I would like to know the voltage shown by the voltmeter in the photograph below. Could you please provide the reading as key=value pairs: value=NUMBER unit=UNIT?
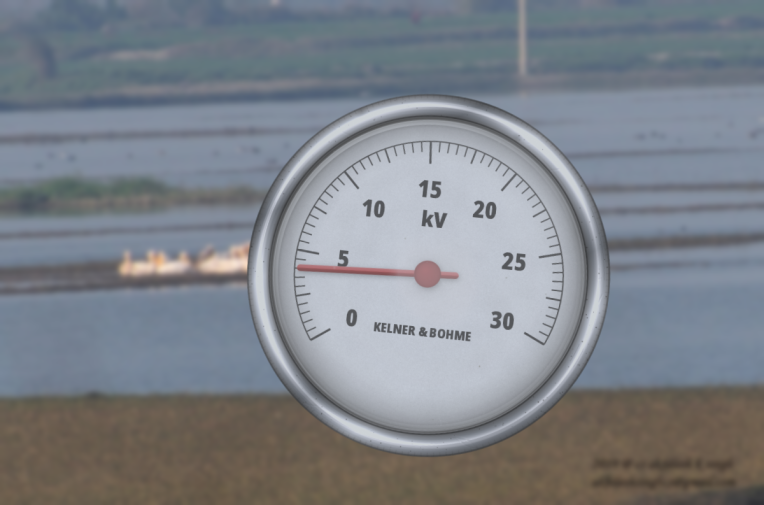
value=4 unit=kV
